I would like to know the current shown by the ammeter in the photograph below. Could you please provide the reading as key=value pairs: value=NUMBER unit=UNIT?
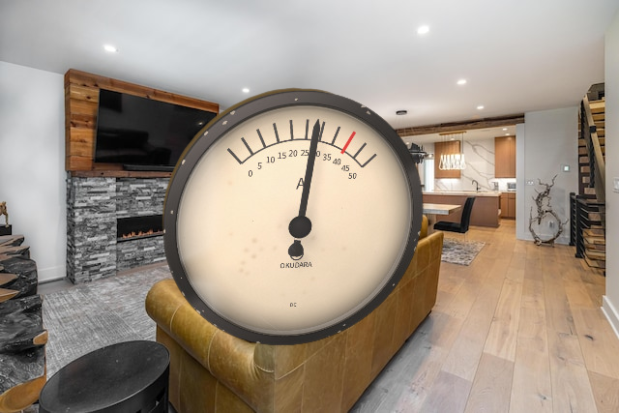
value=27.5 unit=A
